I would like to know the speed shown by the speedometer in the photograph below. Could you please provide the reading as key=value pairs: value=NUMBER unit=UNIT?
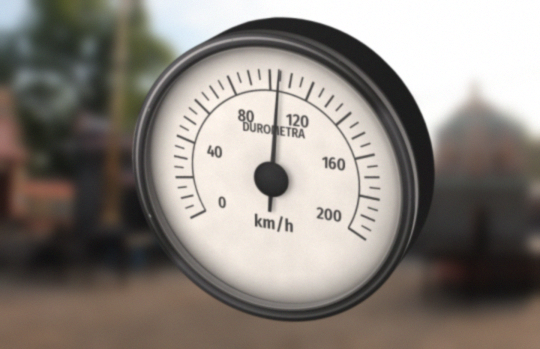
value=105 unit=km/h
